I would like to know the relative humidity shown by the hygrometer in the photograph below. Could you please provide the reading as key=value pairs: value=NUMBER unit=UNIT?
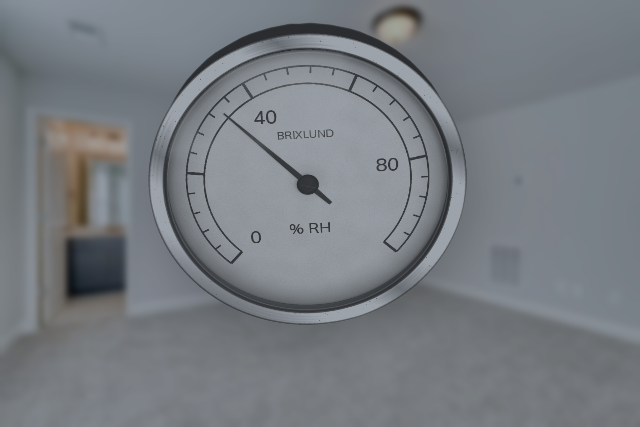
value=34 unit=%
